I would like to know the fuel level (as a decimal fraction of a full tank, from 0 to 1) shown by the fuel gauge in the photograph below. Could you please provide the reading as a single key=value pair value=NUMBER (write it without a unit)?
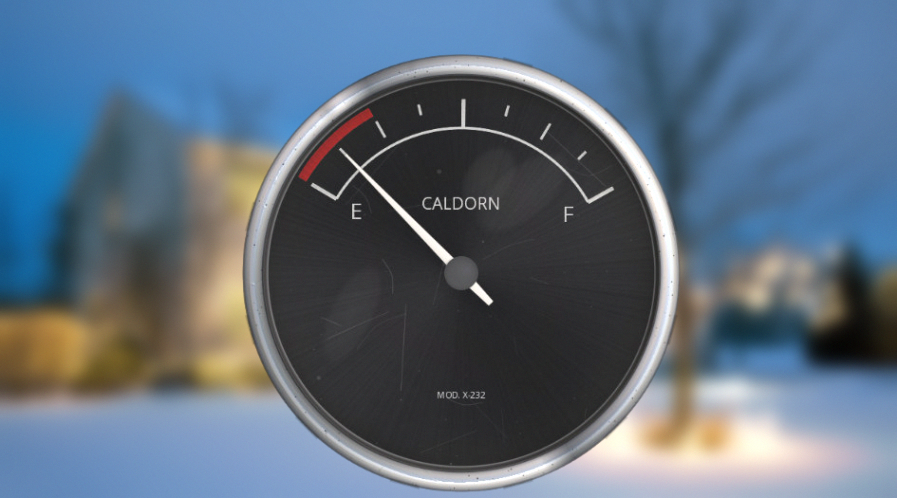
value=0.125
